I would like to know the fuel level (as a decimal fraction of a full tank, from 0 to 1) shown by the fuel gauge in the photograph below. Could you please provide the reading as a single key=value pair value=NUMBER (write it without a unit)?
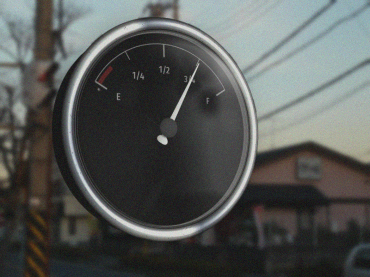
value=0.75
